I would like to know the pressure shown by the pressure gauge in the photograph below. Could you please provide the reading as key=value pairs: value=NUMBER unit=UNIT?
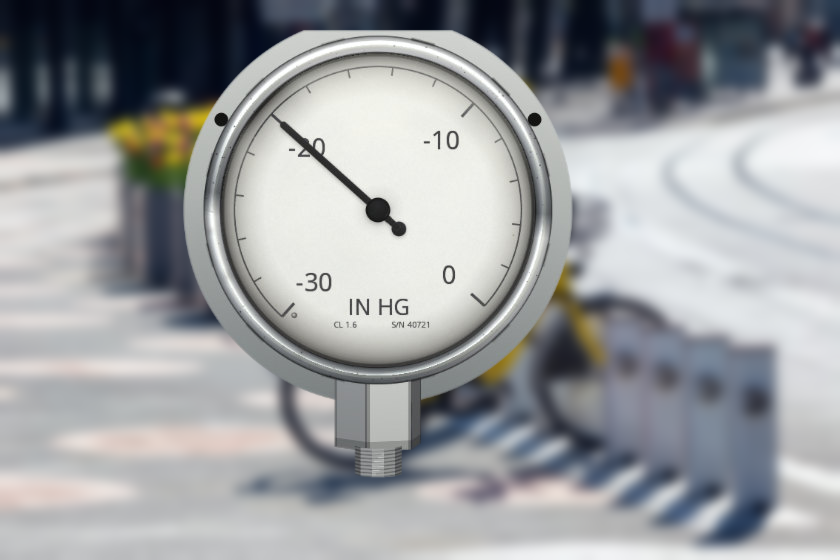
value=-20 unit=inHg
